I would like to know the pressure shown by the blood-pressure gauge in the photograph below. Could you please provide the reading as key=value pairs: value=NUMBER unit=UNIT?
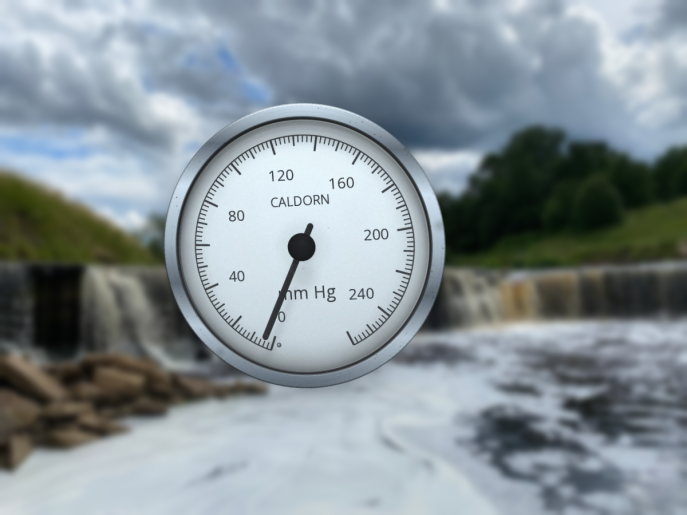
value=4 unit=mmHg
